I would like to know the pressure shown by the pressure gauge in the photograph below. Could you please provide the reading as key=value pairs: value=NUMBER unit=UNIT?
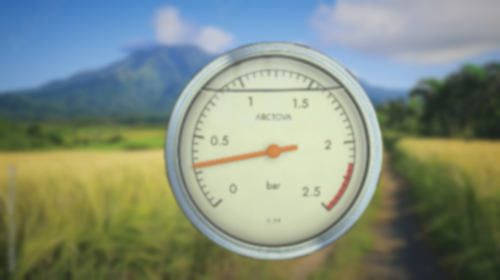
value=0.3 unit=bar
